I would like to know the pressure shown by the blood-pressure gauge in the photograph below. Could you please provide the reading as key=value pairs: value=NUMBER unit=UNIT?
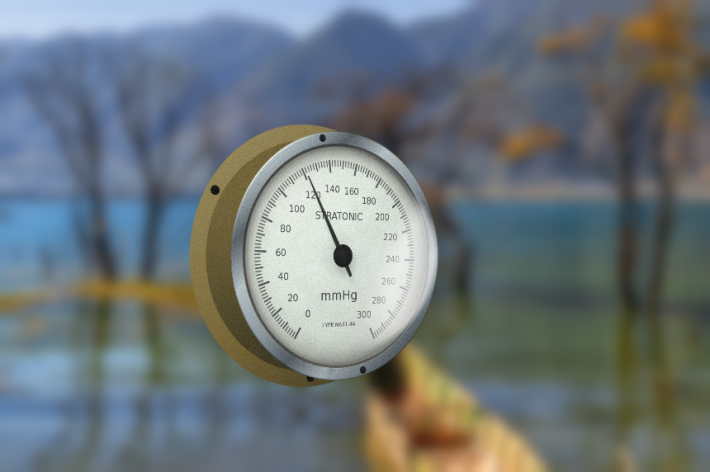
value=120 unit=mmHg
